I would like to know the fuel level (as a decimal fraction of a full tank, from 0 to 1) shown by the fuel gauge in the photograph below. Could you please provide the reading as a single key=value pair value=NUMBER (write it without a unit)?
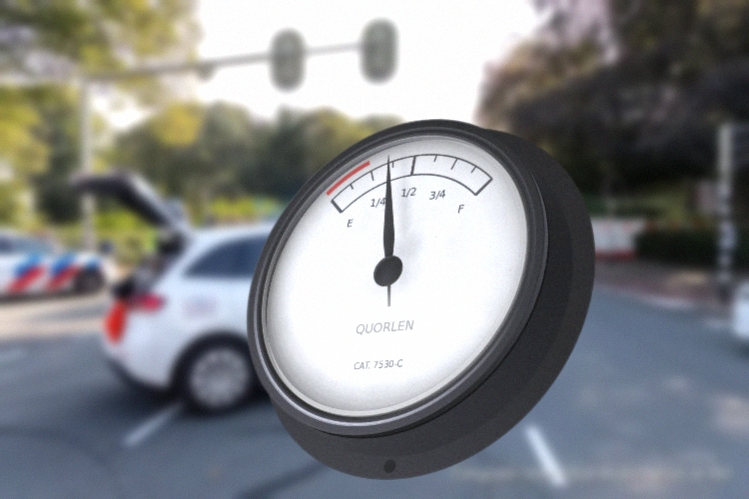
value=0.375
